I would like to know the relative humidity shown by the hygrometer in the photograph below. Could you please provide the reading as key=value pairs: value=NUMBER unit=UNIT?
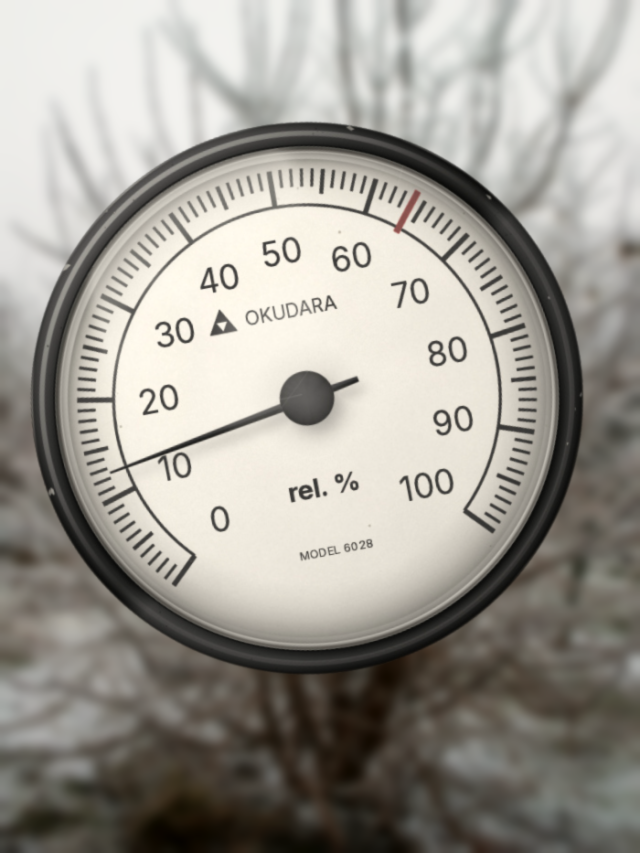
value=12.5 unit=%
